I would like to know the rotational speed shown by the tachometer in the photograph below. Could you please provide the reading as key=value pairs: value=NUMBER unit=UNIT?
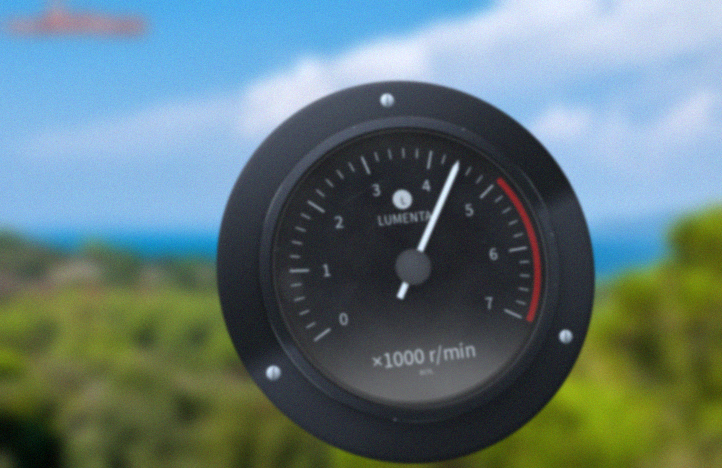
value=4400 unit=rpm
